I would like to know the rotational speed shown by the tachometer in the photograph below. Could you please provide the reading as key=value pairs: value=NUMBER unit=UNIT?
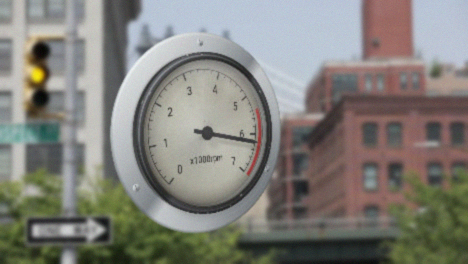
value=6200 unit=rpm
